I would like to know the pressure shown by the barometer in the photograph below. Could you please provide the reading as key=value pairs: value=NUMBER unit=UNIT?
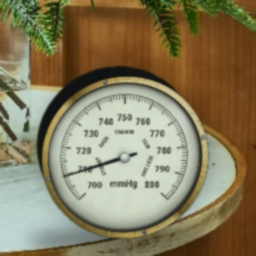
value=710 unit=mmHg
